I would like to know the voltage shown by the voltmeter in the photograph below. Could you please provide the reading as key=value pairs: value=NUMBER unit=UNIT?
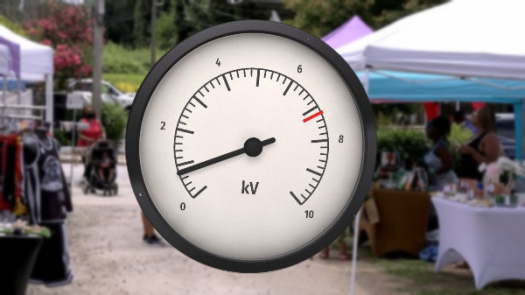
value=0.8 unit=kV
